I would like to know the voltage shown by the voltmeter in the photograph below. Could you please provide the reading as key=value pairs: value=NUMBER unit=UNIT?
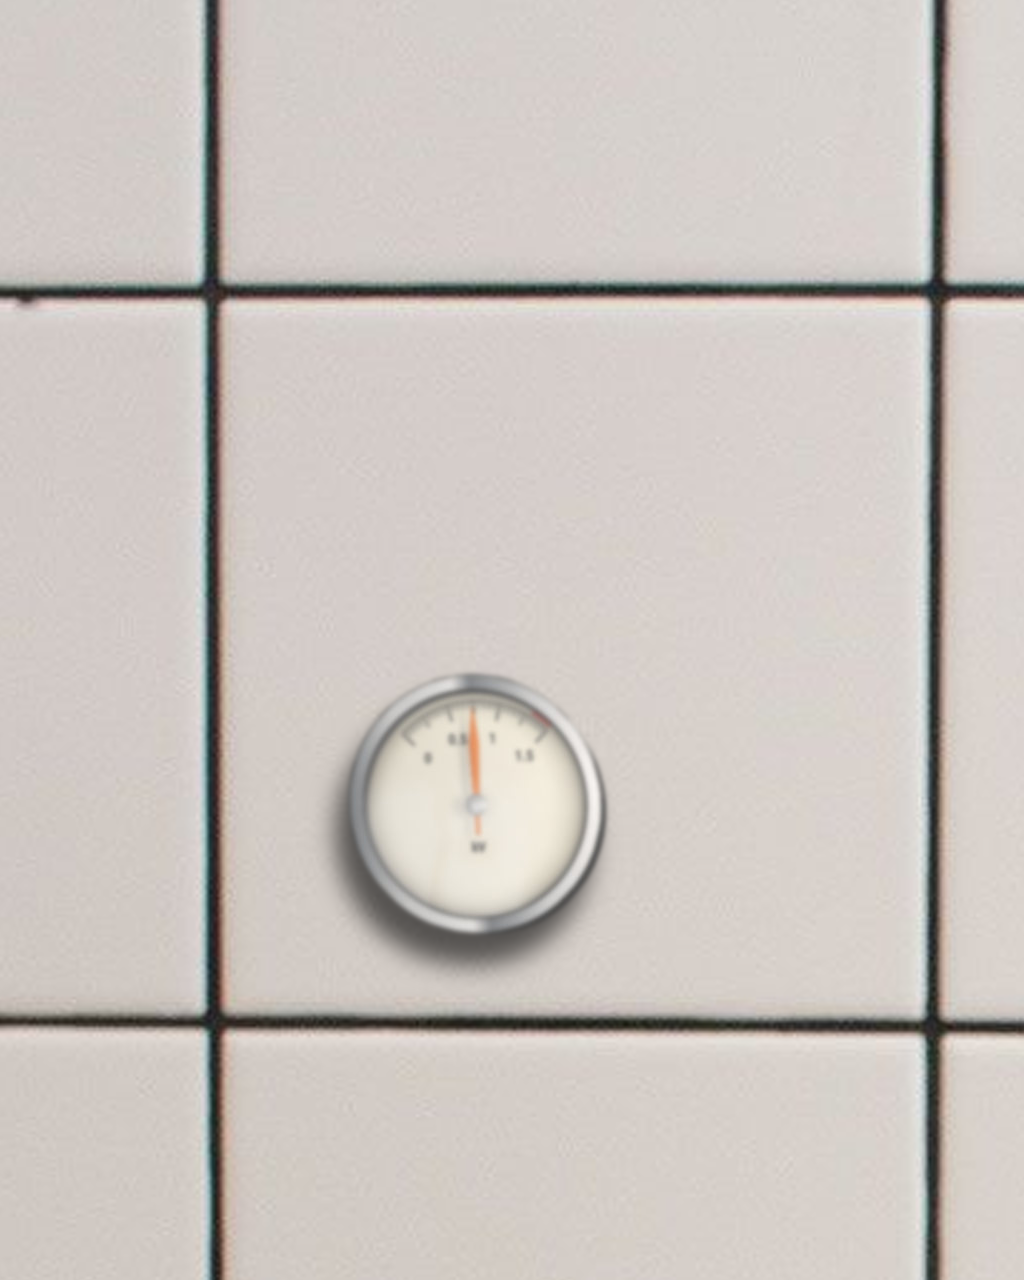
value=0.75 unit=kV
